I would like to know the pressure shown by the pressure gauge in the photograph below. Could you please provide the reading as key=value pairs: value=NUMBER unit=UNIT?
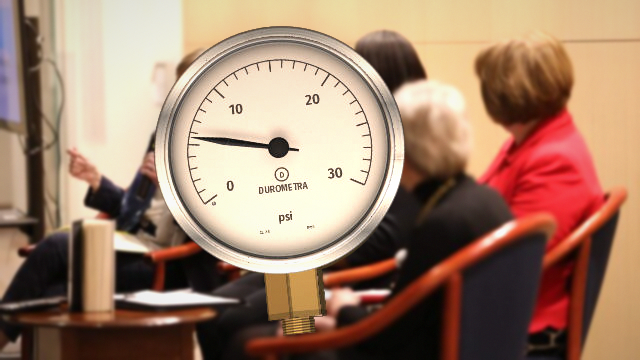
value=5.5 unit=psi
